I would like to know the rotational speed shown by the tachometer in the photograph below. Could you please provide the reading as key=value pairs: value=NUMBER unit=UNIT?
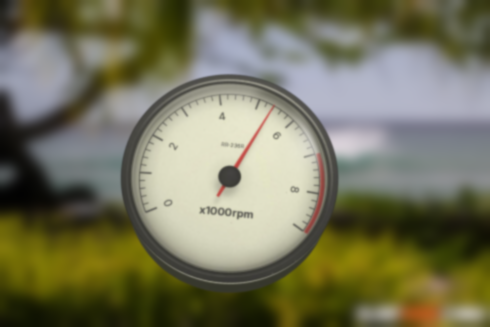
value=5400 unit=rpm
